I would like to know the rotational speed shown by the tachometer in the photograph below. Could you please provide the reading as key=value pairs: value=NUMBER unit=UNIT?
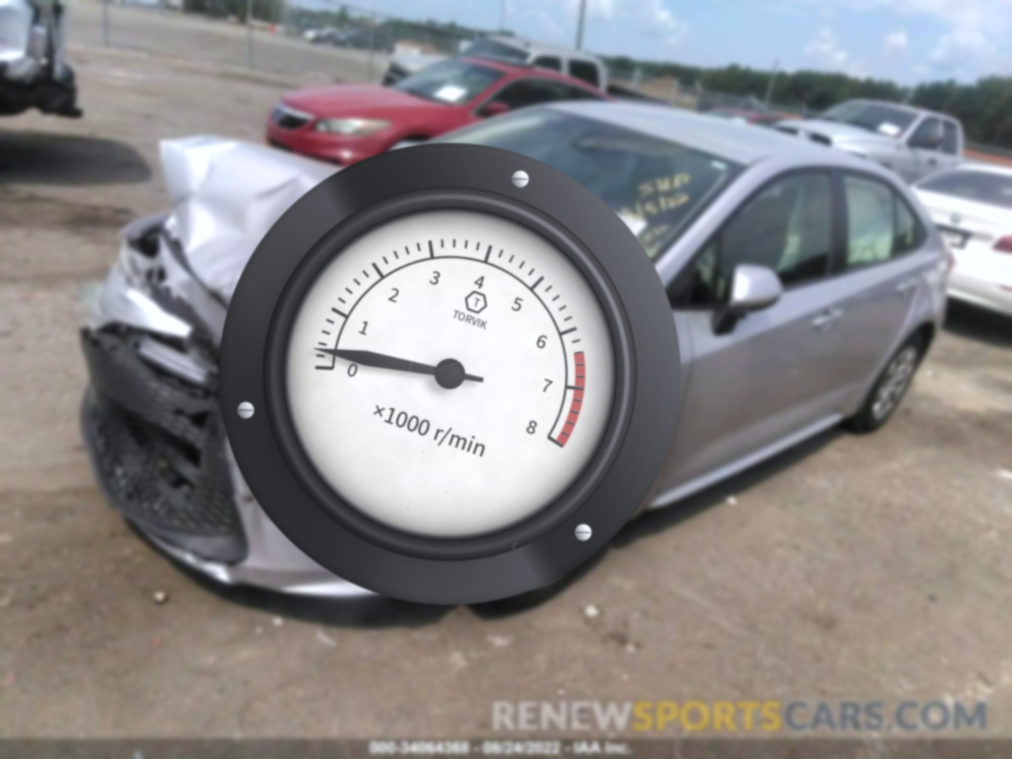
value=300 unit=rpm
